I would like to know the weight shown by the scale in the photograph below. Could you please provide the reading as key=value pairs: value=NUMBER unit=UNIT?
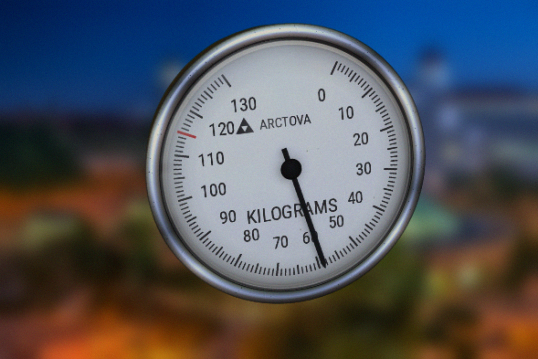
value=59 unit=kg
